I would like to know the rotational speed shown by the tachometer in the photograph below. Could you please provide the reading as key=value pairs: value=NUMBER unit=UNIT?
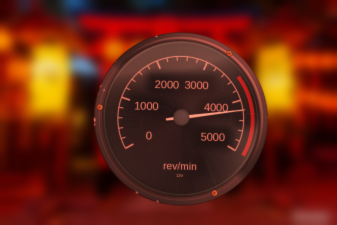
value=4200 unit=rpm
